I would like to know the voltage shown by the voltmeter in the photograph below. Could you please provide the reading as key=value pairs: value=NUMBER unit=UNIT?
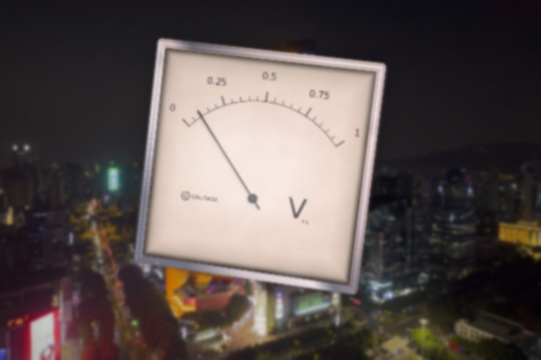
value=0.1 unit=V
